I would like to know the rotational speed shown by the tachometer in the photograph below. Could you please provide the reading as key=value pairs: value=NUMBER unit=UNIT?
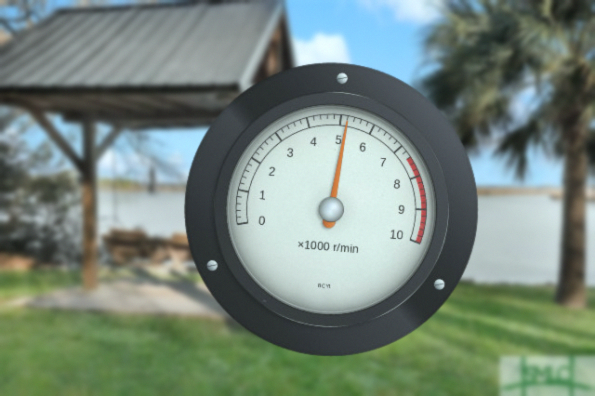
value=5200 unit=rpm
